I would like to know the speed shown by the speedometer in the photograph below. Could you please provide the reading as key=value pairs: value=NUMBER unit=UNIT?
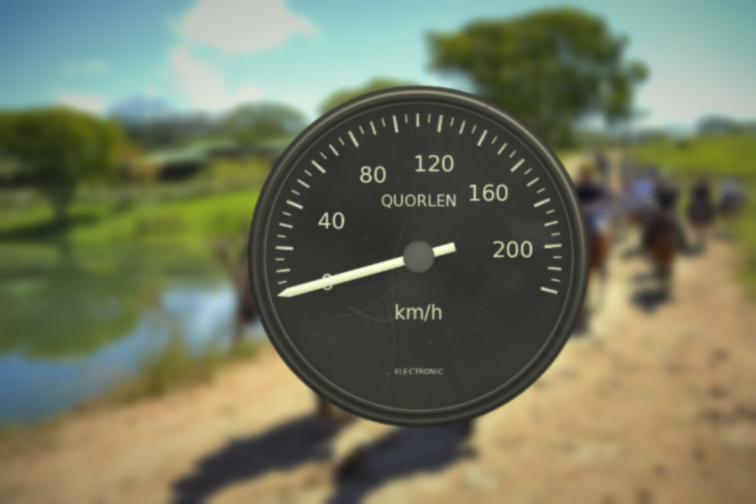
value=0 unit=km/h
